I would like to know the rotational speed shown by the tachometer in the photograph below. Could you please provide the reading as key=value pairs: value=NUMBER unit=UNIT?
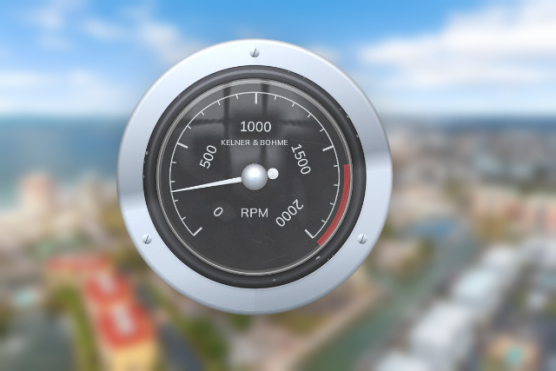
value=250 unit=rpm
